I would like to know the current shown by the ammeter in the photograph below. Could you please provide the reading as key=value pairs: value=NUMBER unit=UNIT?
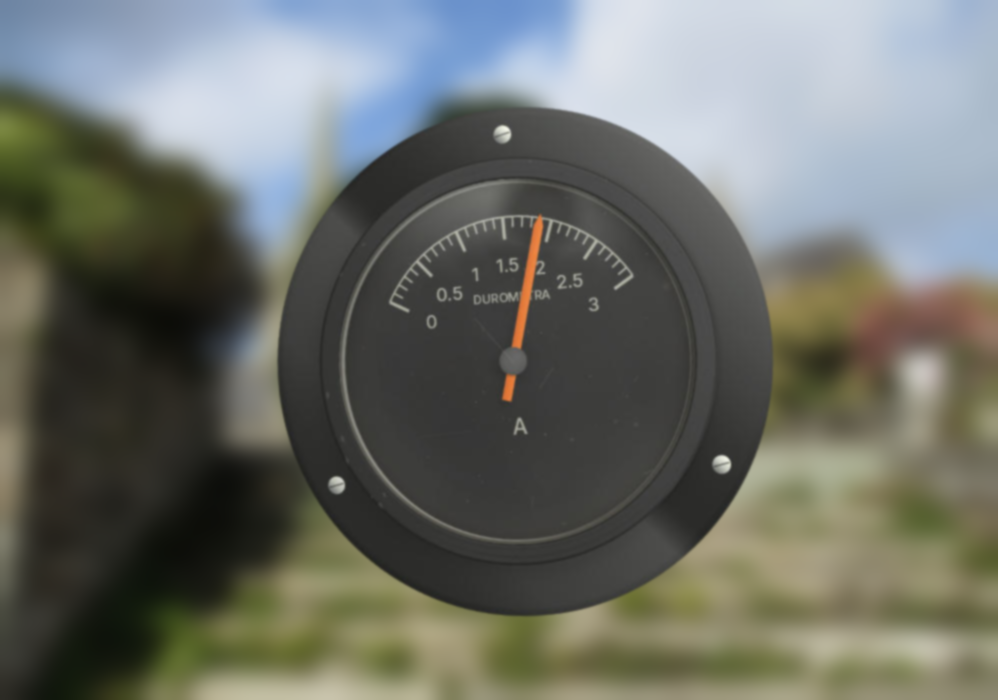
value=1.9 unit=A
